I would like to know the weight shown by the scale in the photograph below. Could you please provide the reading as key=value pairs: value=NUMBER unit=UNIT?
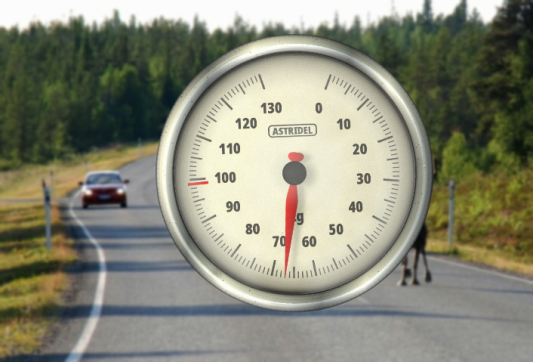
value=67 unit=kg
